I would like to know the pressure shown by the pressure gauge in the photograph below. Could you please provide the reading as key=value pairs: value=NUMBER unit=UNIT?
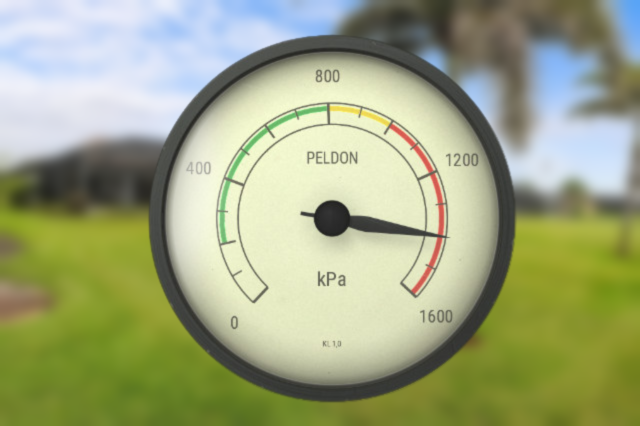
value=1400 unit=kPa
